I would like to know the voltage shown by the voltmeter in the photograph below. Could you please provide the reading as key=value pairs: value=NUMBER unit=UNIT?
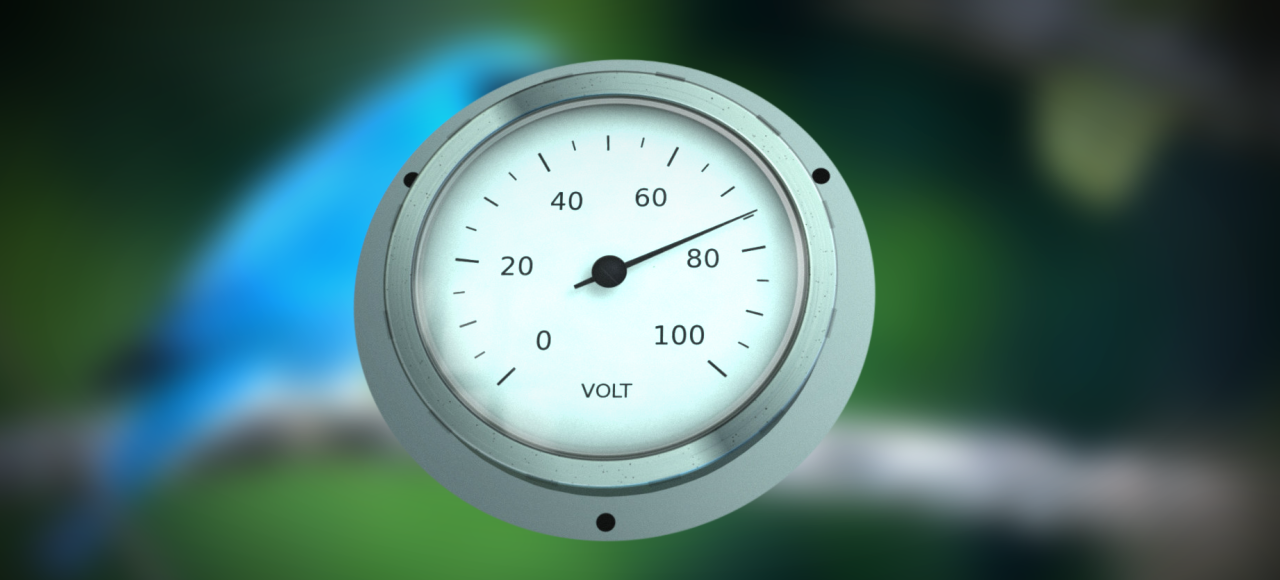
value=75 unit=V
